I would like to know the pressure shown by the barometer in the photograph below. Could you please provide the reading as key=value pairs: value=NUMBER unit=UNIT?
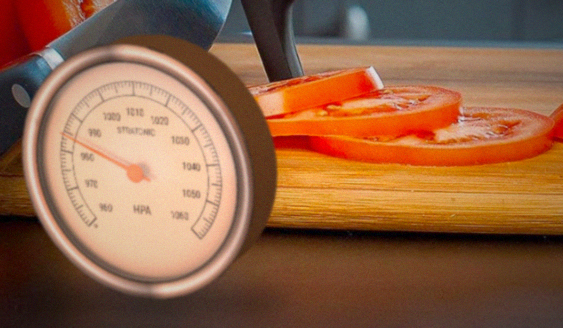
value=985 unit=hPa
